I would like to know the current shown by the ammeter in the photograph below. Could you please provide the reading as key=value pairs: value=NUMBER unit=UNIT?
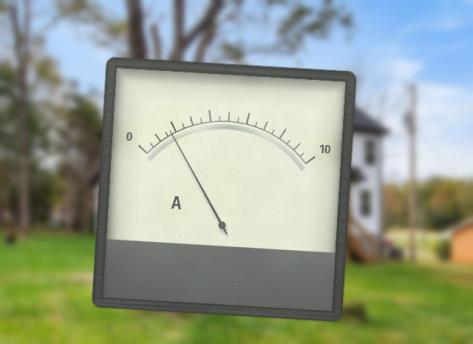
value=1.75 unit=A
